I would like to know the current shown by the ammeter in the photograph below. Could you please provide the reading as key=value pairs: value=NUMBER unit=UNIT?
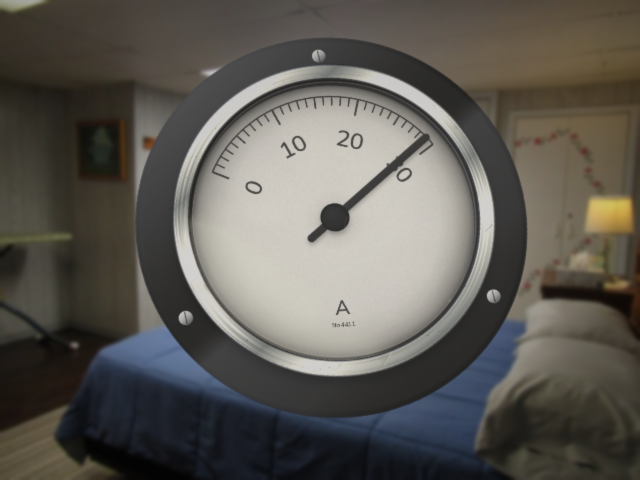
value=29 unit=A
